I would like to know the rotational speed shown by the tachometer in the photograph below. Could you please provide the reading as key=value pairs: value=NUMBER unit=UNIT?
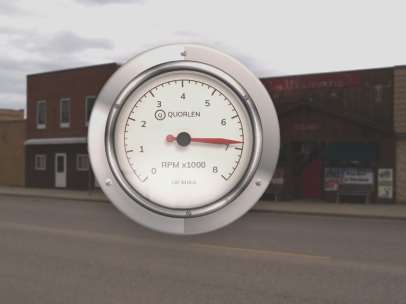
value=6800 unit=rpm
